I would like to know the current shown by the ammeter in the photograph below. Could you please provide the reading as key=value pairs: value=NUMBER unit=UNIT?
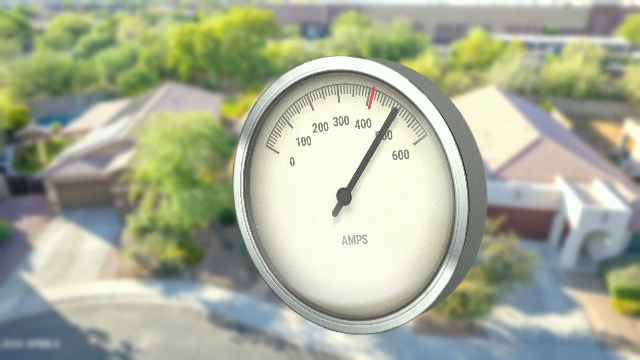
value=500 unit=A
